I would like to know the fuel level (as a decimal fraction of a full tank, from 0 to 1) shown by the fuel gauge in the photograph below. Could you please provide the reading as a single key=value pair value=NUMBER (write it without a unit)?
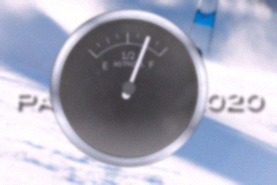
value=0.75
